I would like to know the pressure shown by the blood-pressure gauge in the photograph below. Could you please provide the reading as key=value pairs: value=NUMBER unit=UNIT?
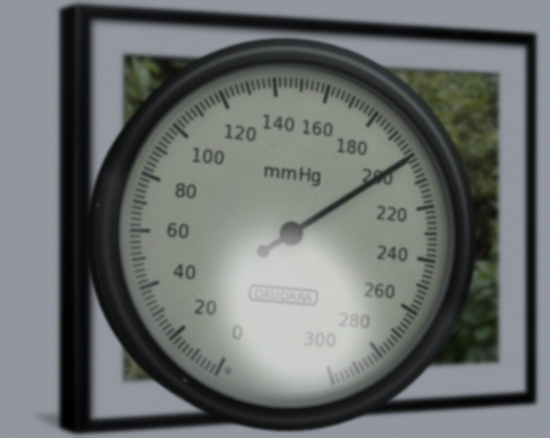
value=200 unit=mmHg
